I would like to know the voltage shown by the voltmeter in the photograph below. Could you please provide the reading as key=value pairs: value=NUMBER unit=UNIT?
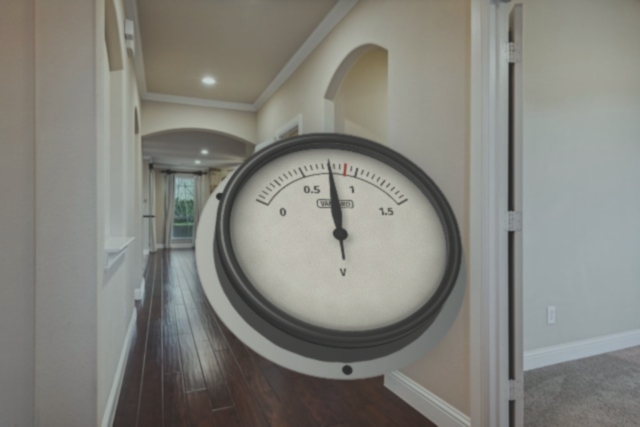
value=0.75 unit=V
